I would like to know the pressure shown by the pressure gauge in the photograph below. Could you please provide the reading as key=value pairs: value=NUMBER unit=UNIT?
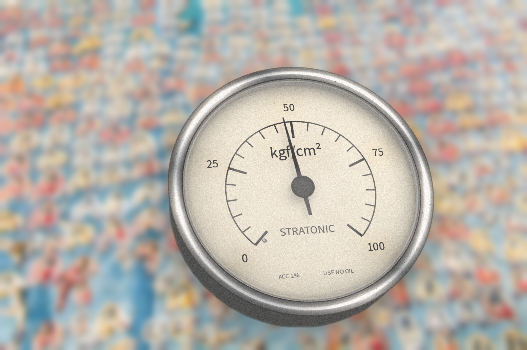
value=47.5 unit=kg/cm²
